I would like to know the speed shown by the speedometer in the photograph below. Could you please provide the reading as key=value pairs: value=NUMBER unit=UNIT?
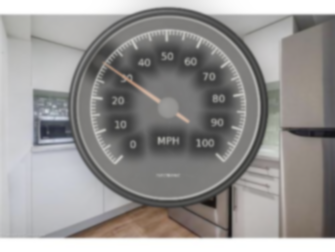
value=30 unit=mph
